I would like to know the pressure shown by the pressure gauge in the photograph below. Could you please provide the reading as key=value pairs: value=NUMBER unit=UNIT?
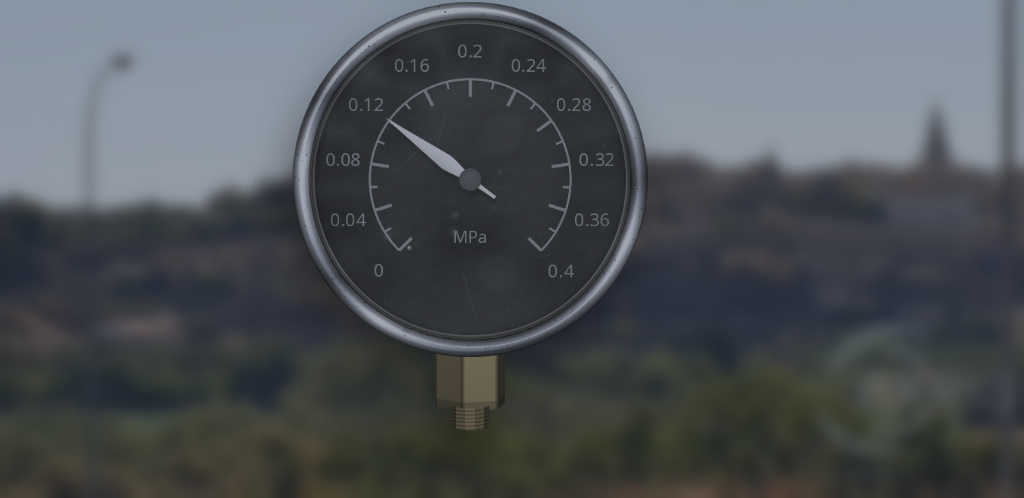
value=0.12 unit=MPa
